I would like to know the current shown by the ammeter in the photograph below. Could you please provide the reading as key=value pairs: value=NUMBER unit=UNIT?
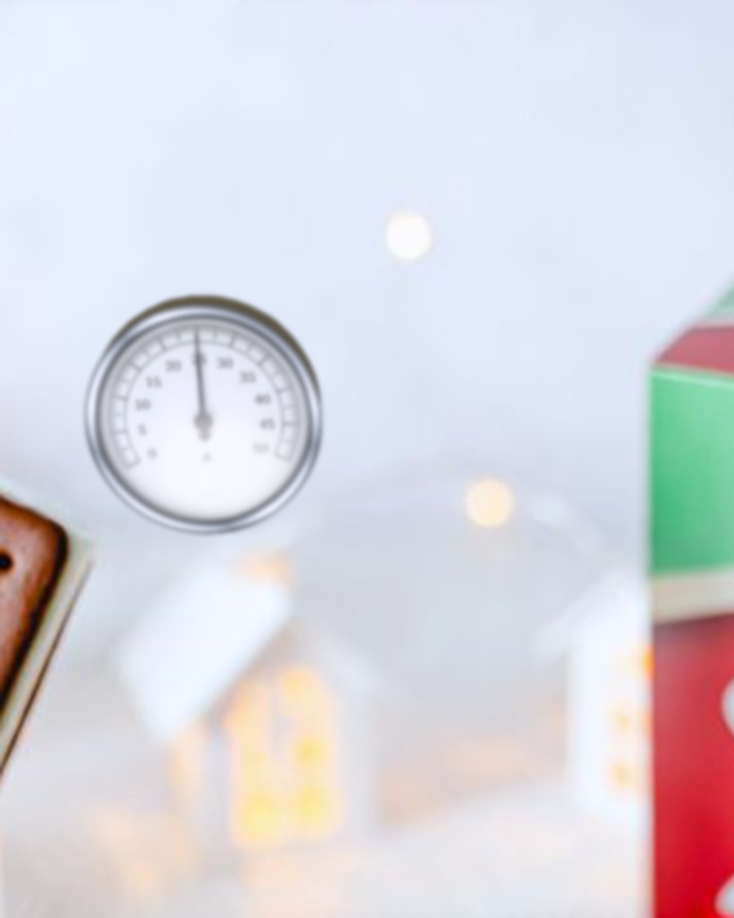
value=25 unit=A
